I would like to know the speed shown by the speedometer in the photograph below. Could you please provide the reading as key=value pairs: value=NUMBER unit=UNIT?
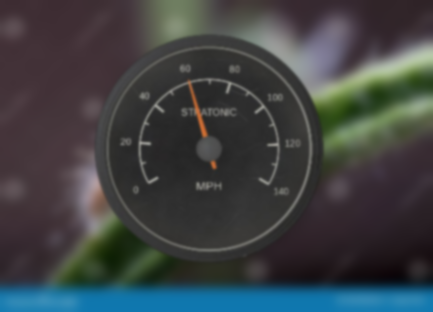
value=60 unit=mph
